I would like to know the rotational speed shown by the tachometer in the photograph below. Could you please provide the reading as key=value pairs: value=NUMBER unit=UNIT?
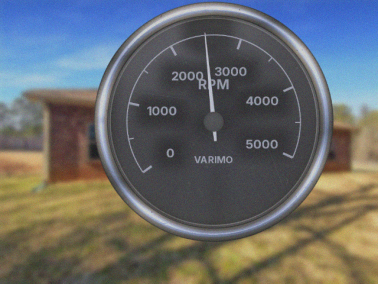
value=2500 unit=rpm
